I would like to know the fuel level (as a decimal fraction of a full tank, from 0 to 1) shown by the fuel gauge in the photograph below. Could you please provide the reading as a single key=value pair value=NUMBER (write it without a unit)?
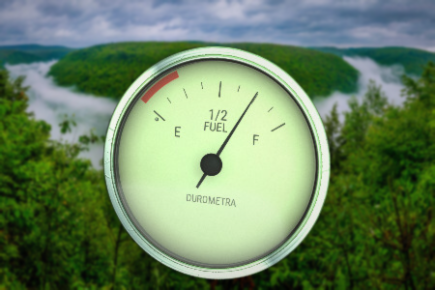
value=0.75
